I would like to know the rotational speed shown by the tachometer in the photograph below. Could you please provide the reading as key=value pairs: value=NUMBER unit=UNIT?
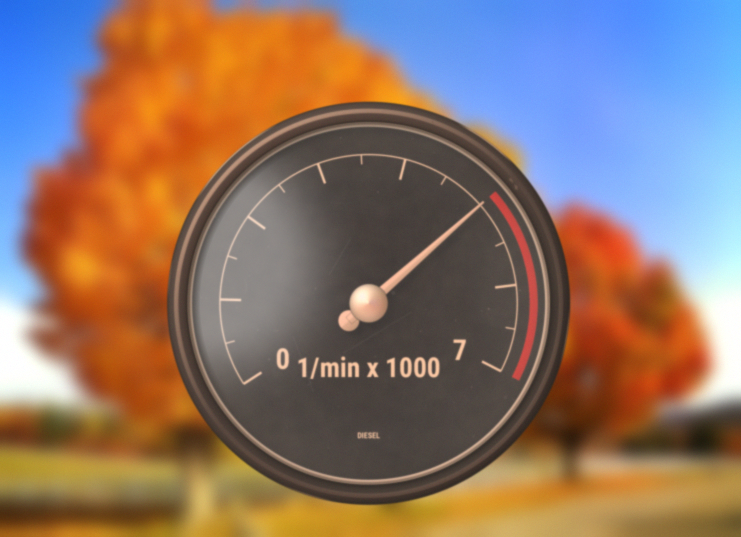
value=5000 unit=rpm
